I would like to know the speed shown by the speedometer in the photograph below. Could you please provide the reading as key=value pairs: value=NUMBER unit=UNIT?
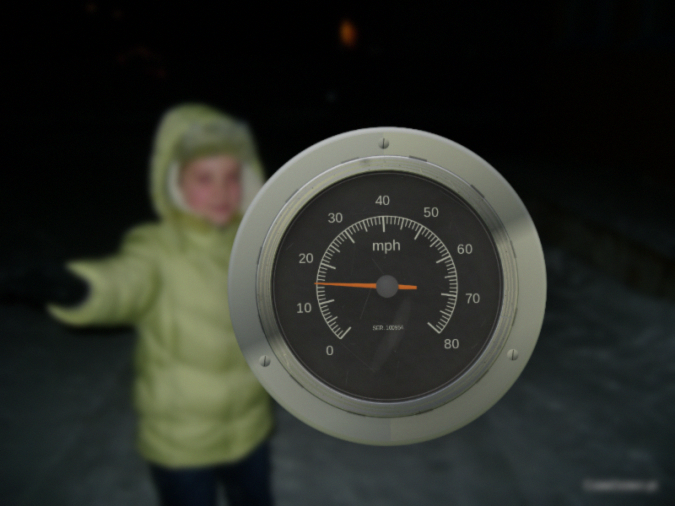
value=15 unit=mph
